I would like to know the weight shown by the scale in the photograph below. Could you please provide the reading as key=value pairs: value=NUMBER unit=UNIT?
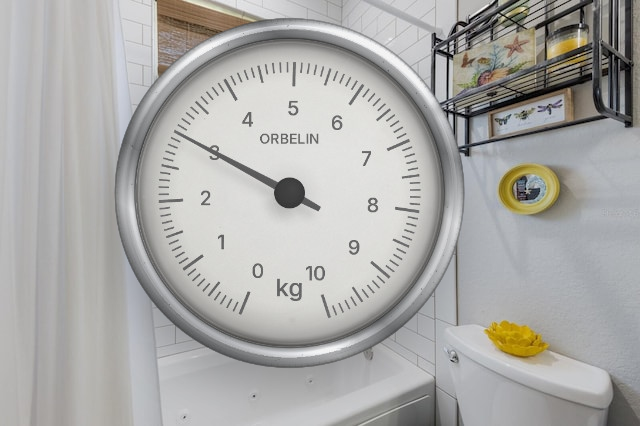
value=3 unit=kg
